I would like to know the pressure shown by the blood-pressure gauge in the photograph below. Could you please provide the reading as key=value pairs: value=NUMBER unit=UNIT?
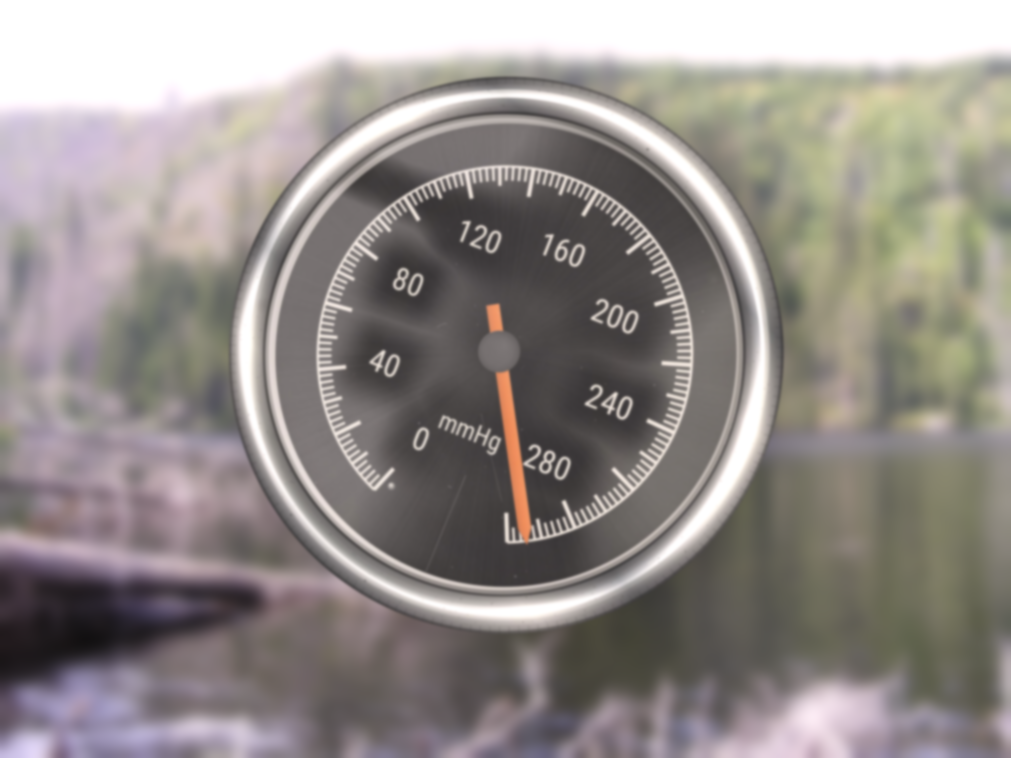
value=294 unit=mmHg
